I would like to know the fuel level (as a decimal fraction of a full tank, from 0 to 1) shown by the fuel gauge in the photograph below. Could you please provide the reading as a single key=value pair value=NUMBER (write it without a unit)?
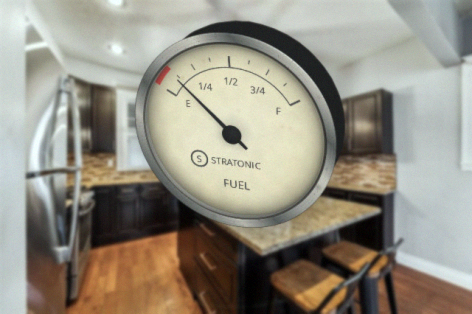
value=0.125
